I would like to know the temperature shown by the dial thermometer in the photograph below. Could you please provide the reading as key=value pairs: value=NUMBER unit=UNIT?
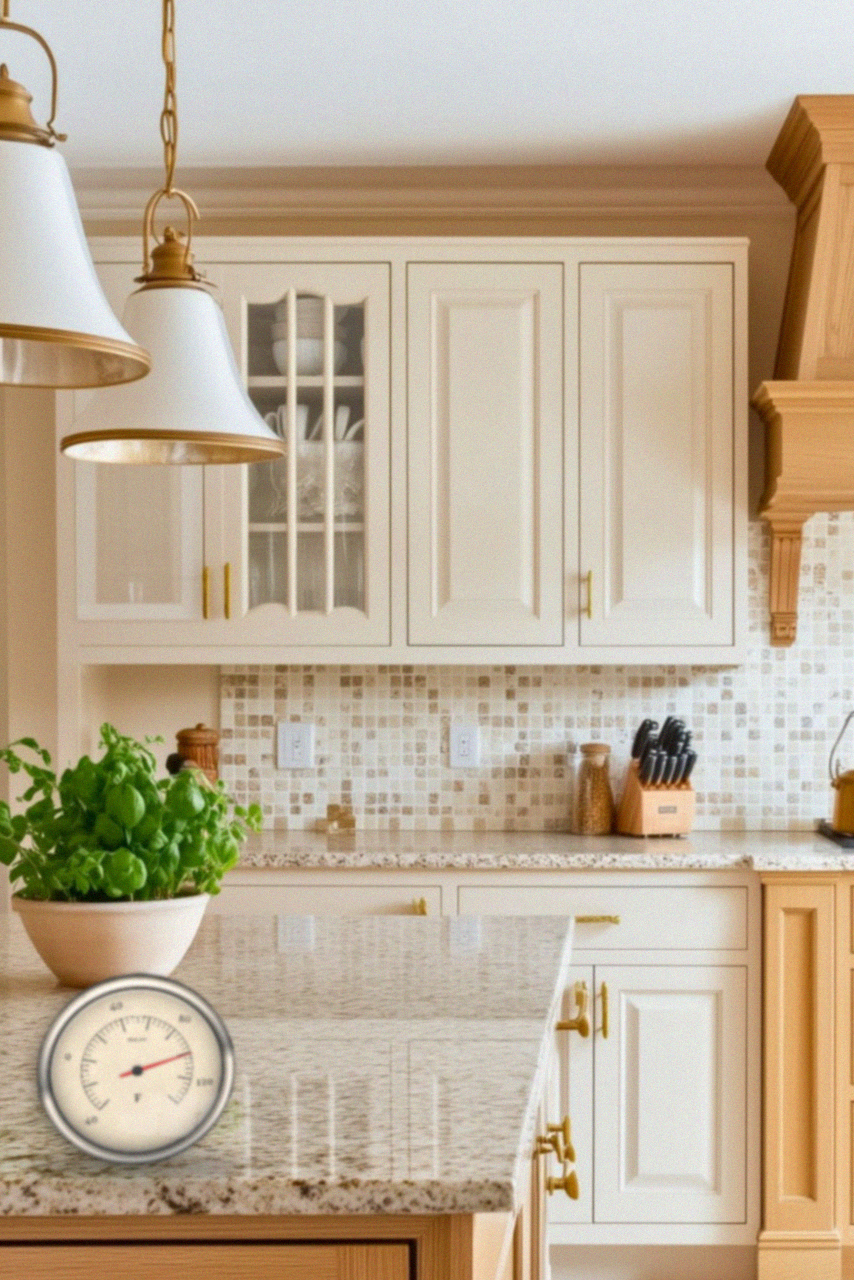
value=100 unit=°F
